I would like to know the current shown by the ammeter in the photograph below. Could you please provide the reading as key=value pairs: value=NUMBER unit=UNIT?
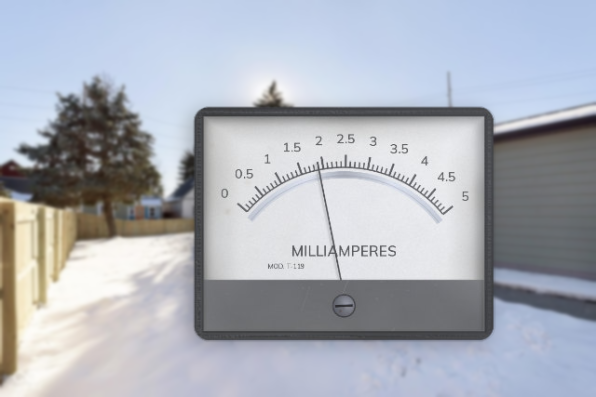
value=1.9 unit=mA
